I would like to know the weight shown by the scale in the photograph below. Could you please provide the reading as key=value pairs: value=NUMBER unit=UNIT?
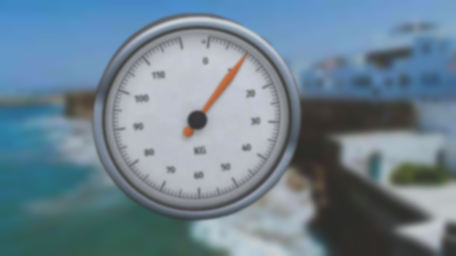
value=10 unit=kg
